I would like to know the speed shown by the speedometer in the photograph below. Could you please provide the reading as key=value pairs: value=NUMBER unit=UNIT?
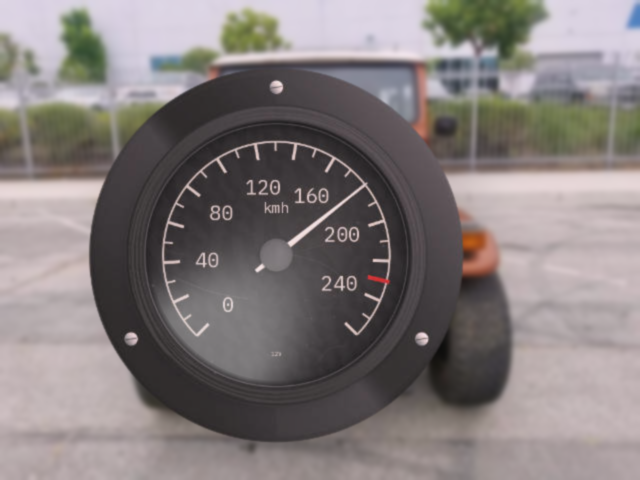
value=180 unit=km/h
